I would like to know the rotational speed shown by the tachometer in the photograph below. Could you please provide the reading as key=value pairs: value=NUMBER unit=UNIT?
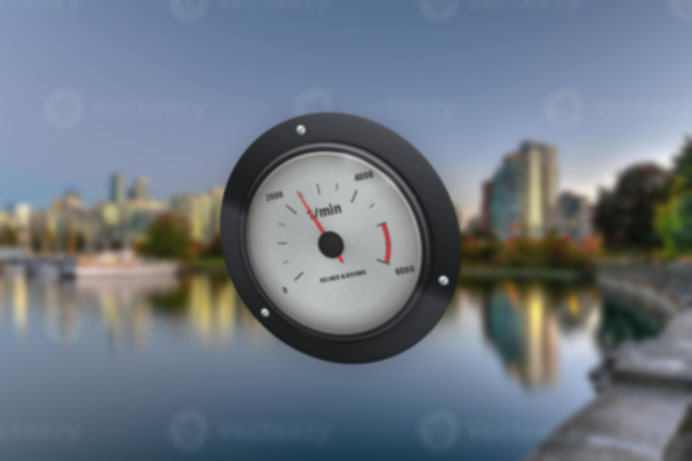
value=2500 unit=rpm
